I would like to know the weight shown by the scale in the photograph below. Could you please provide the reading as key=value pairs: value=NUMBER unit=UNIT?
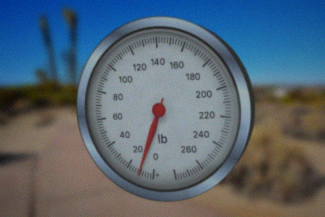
value=10 unit=lb
